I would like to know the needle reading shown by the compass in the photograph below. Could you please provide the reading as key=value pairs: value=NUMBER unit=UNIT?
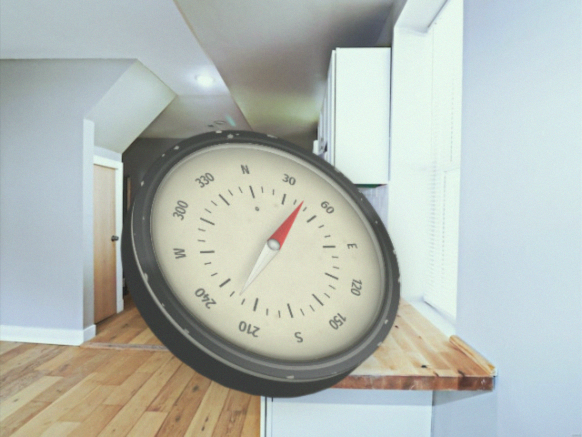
value=45 unit=°
